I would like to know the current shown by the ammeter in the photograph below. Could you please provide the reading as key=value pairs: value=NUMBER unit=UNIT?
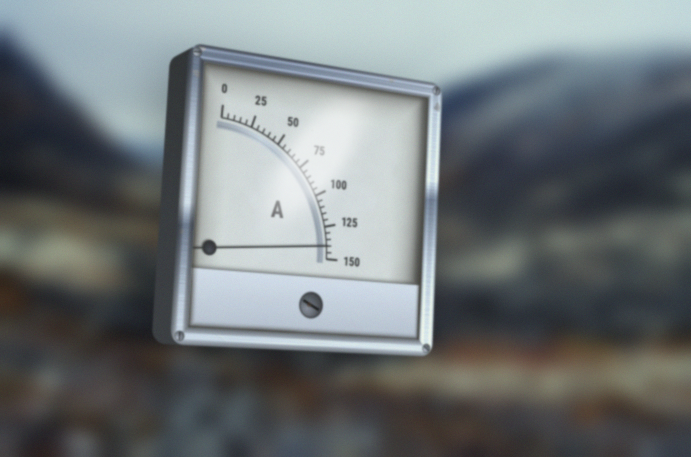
value=140 unit=A
